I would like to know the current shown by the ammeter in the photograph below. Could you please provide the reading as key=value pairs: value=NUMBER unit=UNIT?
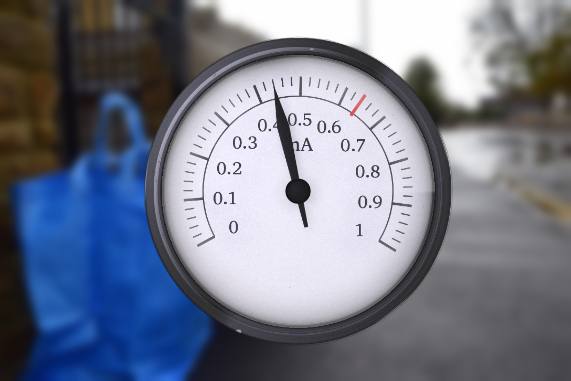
value=0.44 unit=mA
